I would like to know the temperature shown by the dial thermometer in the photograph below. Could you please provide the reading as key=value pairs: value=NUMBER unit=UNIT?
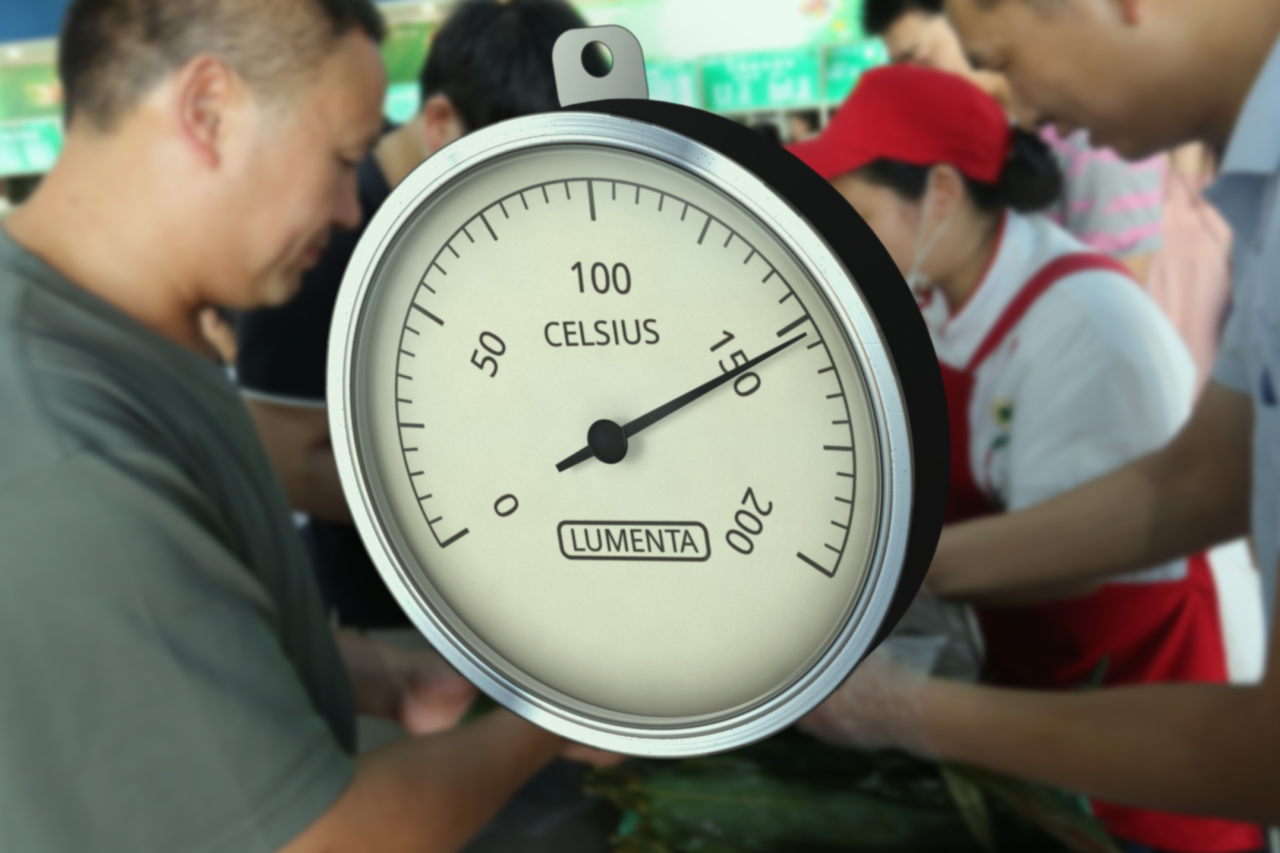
value=152.5 unit=°C
